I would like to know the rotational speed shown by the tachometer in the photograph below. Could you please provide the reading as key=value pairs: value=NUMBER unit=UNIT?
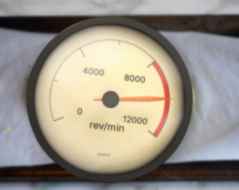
value=10000 unit=rpm
